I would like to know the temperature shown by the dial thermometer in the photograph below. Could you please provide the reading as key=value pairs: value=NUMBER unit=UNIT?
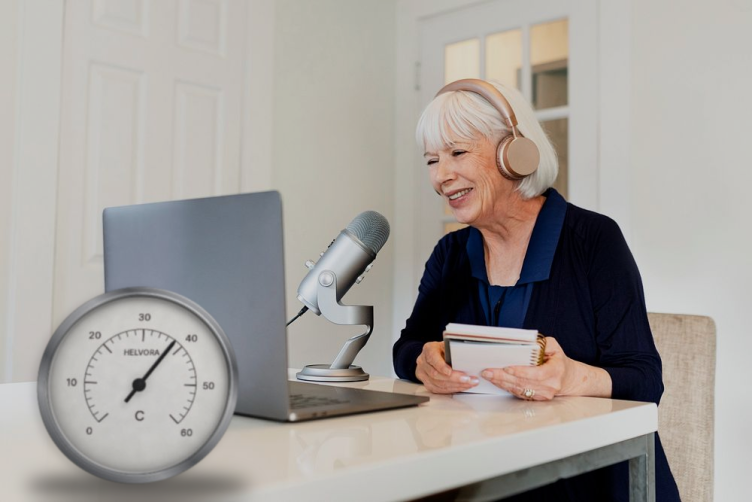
value=38 unit=°C
